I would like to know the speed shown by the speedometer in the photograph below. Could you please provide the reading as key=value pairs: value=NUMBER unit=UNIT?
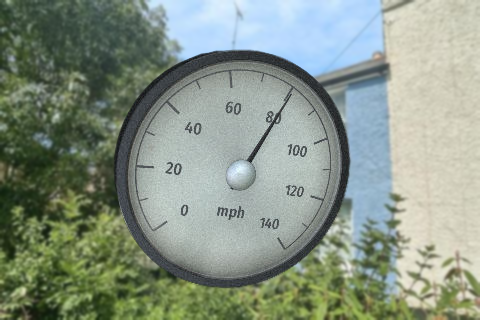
value=80 unit=mph
